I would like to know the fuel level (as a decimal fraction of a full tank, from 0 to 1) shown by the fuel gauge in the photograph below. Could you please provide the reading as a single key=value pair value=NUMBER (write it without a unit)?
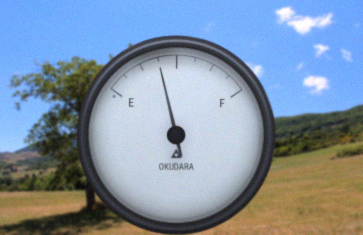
value=0.375
